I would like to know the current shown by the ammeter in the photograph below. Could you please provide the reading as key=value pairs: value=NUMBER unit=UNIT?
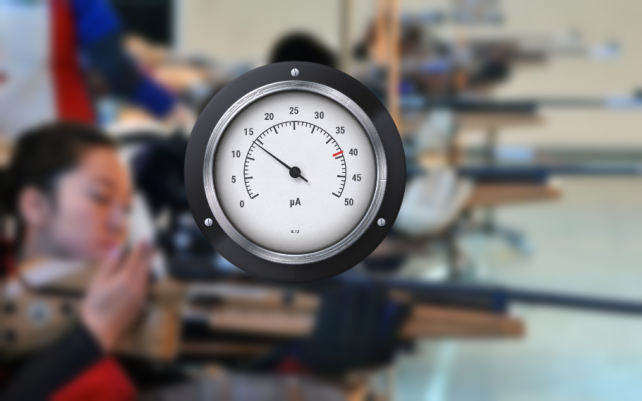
value=14 unit=µA
